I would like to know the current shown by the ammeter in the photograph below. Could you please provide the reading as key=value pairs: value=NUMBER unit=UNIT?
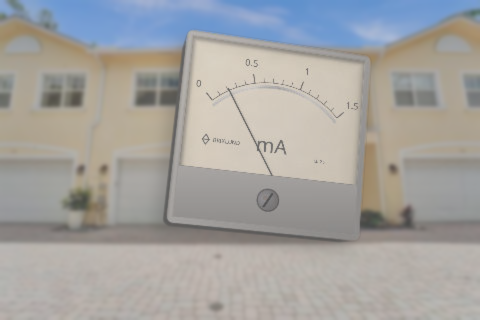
value=0.2 unit=mA
